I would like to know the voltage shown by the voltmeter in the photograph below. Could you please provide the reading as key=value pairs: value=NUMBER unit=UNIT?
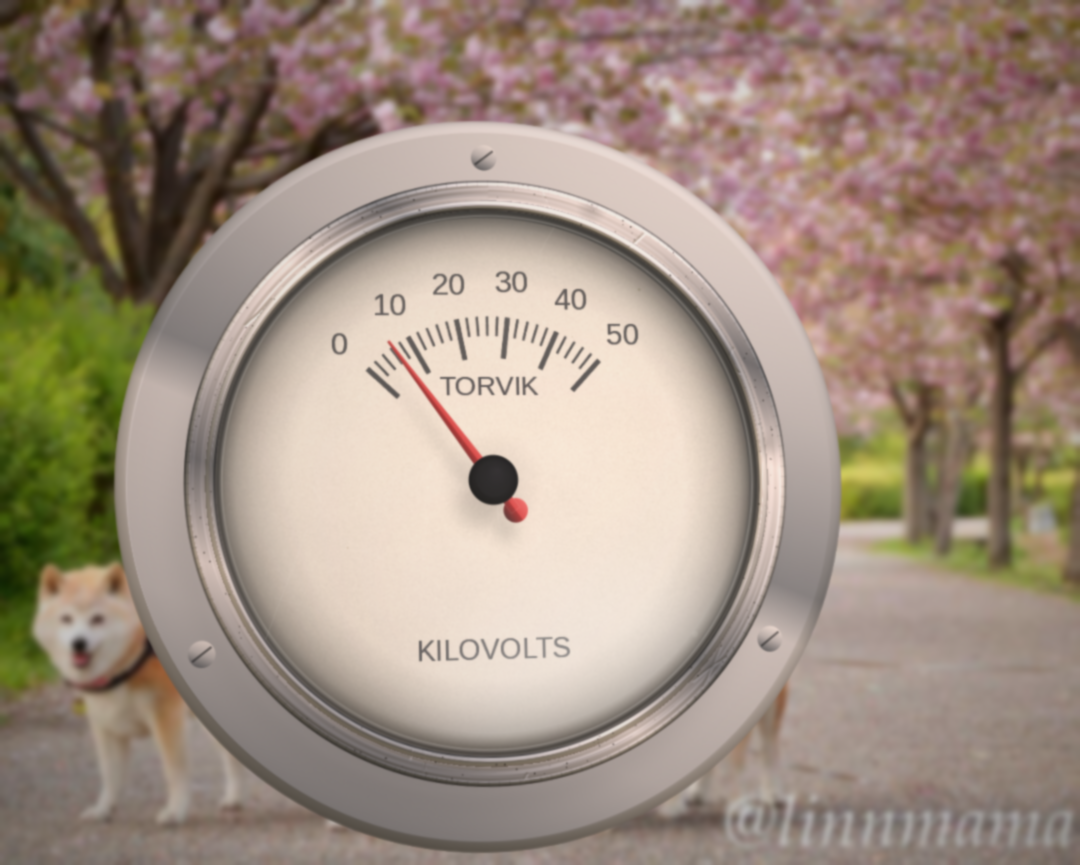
value=6 unit=kV
